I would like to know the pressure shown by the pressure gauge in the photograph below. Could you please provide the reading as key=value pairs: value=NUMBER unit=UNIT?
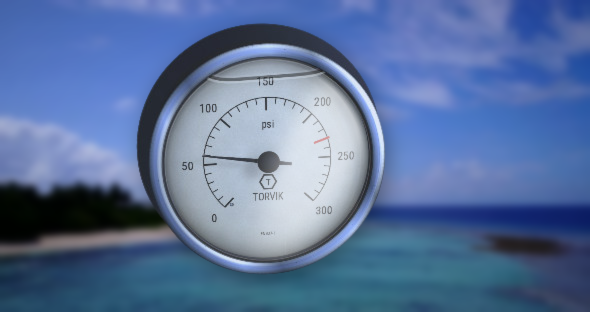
value=60 unit=psi
